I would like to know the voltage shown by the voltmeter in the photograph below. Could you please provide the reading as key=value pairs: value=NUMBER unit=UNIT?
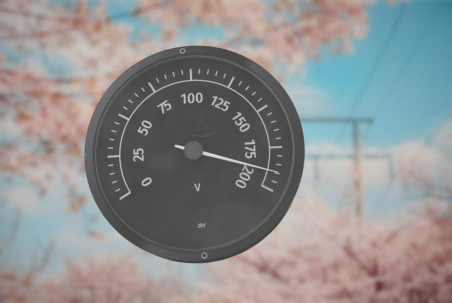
value=190 unit=V
